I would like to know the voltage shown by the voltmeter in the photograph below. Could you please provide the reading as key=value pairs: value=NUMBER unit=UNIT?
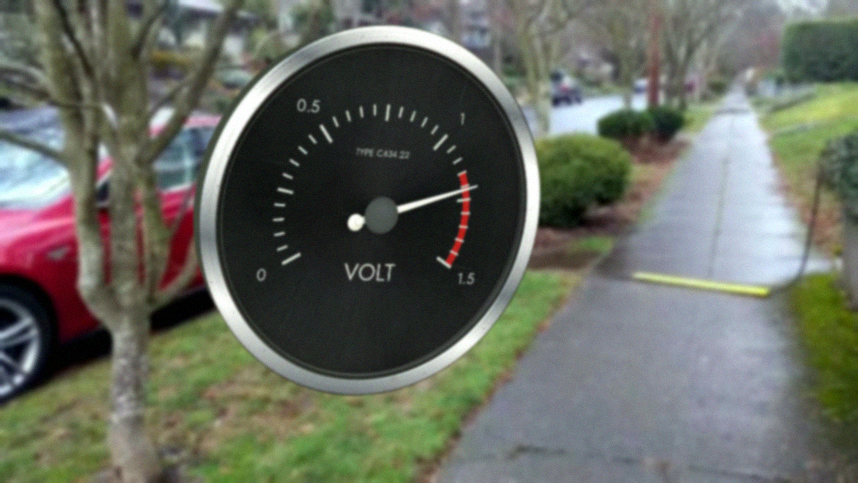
value=1.2 unit=V
